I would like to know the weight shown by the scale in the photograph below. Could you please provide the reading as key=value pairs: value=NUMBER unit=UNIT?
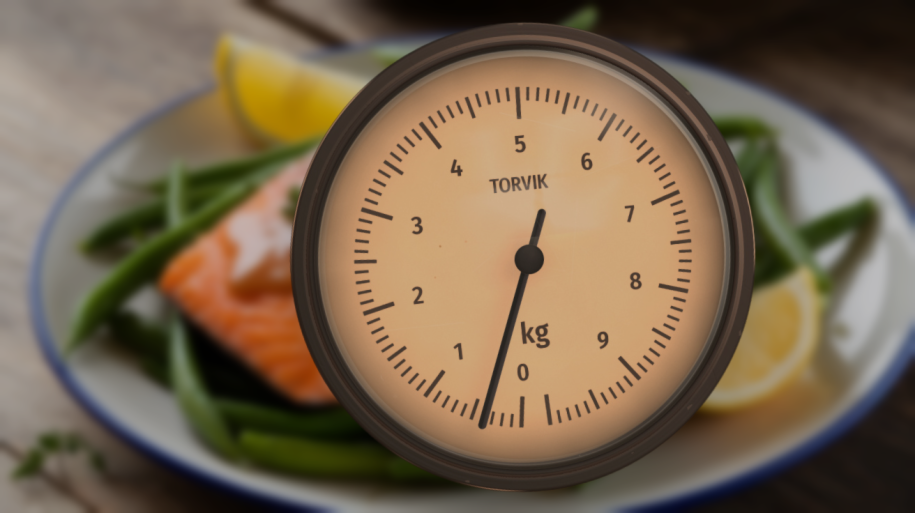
value=0.4 unit=kg
